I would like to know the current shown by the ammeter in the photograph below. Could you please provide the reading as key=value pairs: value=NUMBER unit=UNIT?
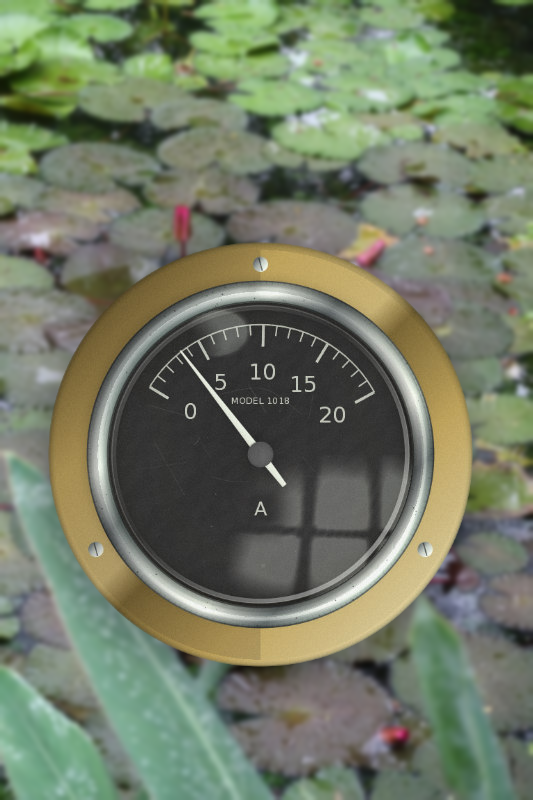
value=3.5 unit=A
